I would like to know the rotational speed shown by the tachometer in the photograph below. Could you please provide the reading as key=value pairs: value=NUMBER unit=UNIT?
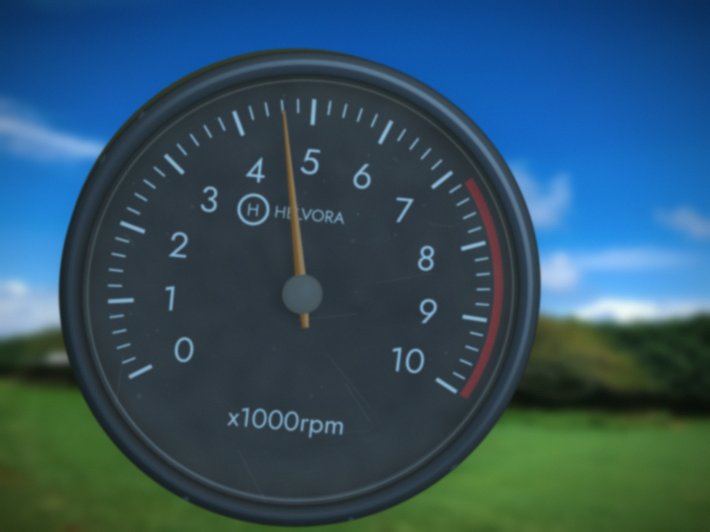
value=4600 unit=rpm
